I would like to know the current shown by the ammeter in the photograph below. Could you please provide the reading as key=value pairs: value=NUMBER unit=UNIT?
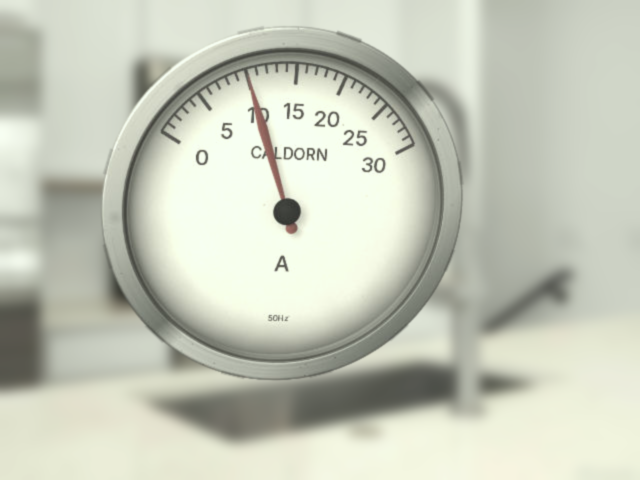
value=10 unit=A
